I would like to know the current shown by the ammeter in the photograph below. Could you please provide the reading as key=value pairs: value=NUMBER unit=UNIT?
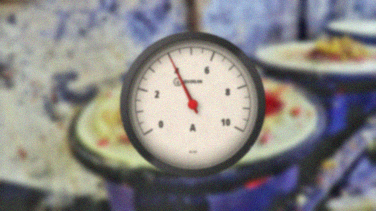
value=4 unit=A
